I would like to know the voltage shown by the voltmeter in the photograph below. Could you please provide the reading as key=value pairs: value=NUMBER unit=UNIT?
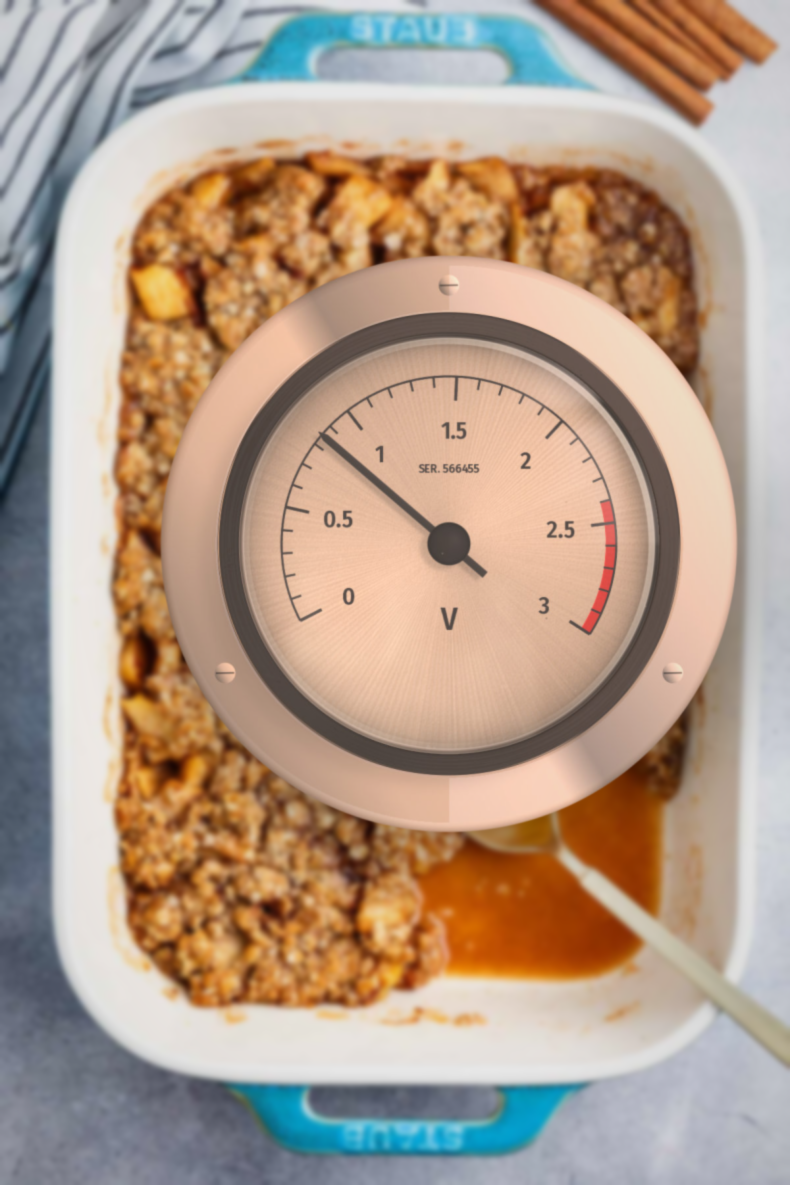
value=0.85 unit=V
